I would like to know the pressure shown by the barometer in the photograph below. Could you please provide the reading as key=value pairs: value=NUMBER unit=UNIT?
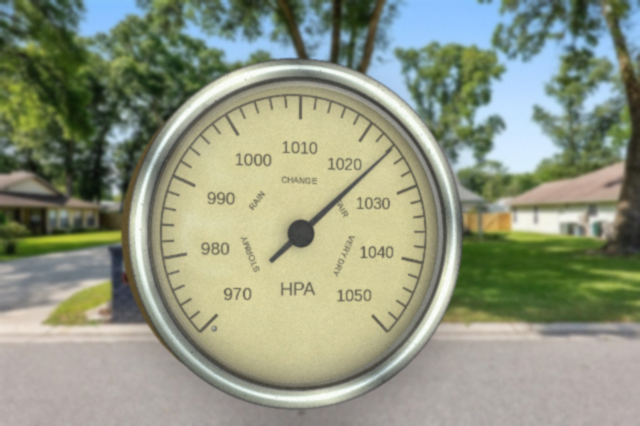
value=1024 unit=hPa
